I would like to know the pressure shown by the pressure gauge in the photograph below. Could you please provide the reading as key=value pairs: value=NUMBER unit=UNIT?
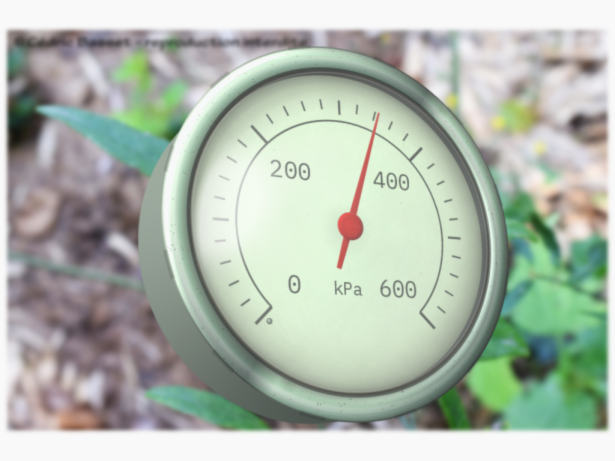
value=340 unit=kPa
